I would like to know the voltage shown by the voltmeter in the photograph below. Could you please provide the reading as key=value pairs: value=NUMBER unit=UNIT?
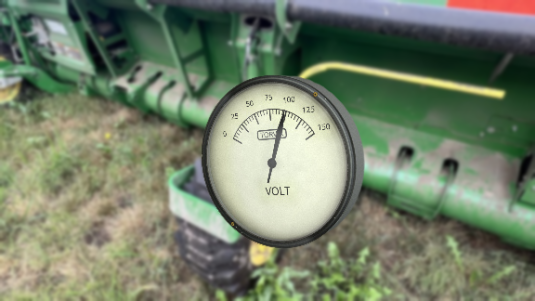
value=100 unit=V
